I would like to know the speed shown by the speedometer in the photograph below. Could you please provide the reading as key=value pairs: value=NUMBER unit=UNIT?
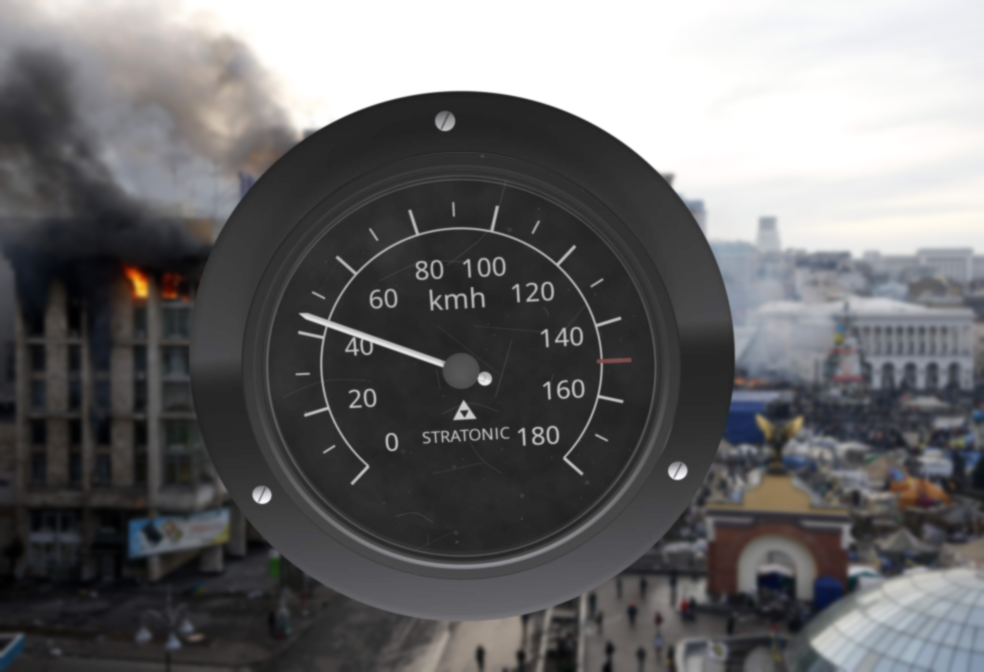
value=45 unit=km/h
